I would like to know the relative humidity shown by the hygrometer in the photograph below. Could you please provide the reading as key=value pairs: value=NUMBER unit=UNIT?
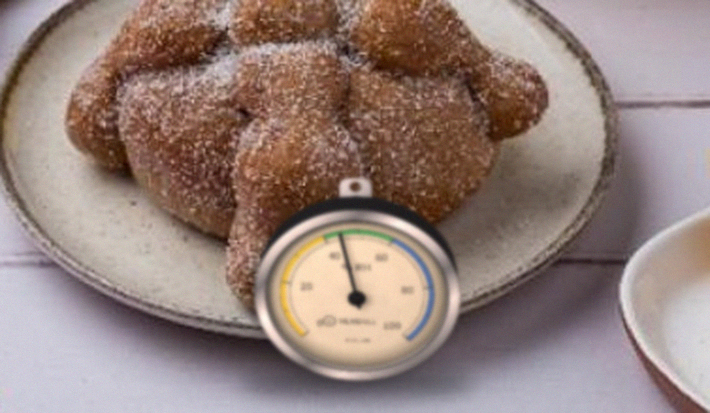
value=45 unit=%
